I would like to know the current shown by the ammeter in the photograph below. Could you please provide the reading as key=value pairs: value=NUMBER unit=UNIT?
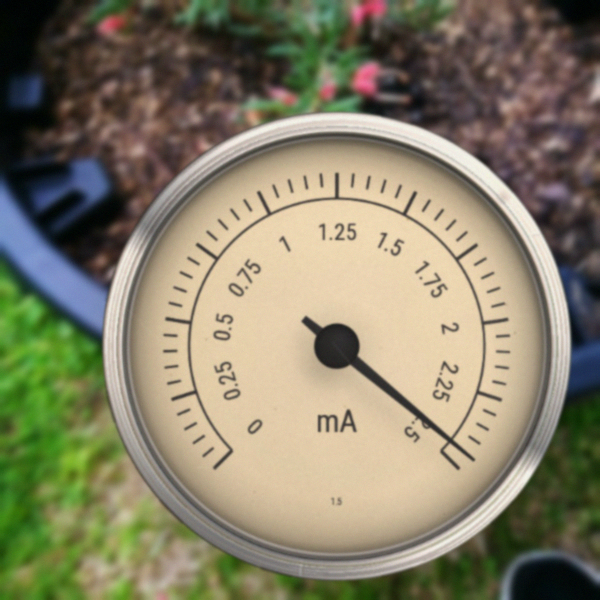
value=2.45 unit=mA
